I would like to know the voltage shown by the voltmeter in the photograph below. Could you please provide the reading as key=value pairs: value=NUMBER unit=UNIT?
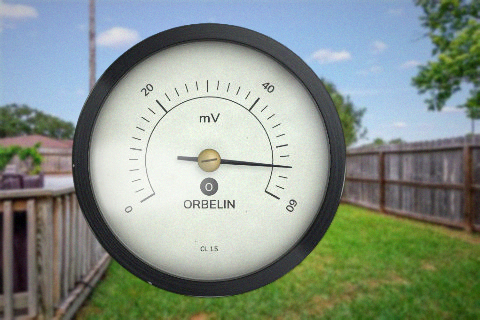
value=54 unit=mV
